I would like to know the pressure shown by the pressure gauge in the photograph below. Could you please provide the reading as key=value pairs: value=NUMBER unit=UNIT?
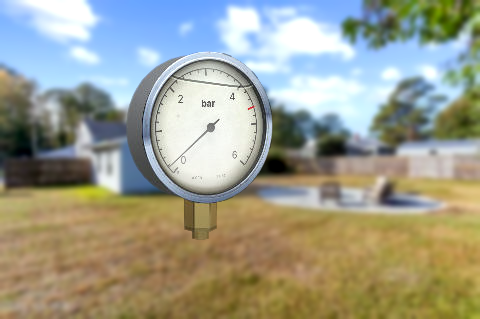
value=0.2 unit=bar
